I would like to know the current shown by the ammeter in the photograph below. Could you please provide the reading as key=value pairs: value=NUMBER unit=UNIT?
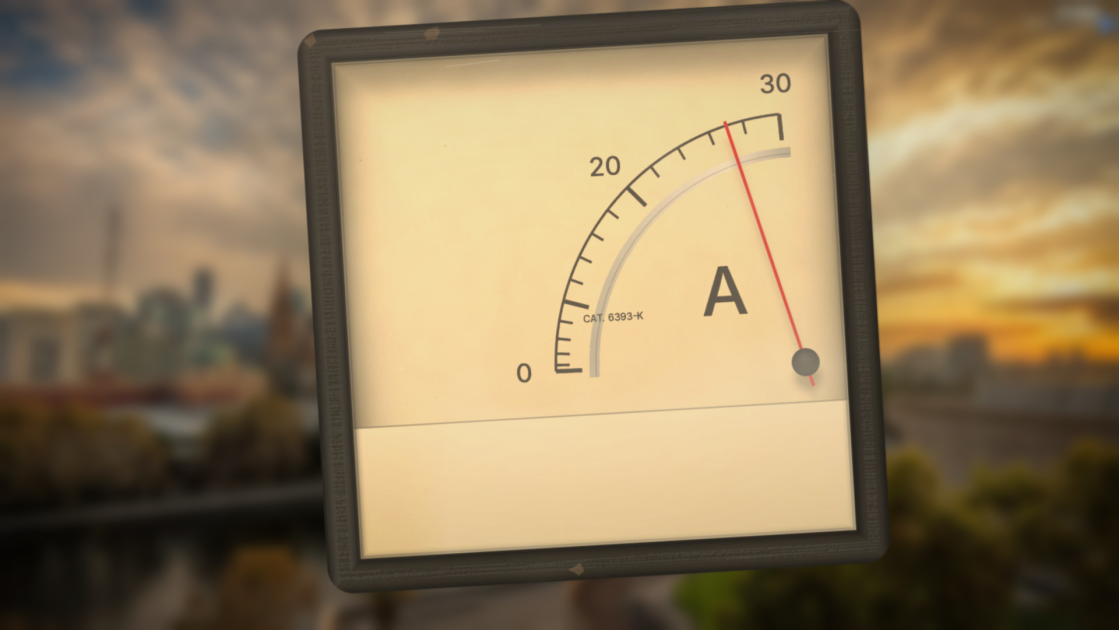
value=27 unit=A
